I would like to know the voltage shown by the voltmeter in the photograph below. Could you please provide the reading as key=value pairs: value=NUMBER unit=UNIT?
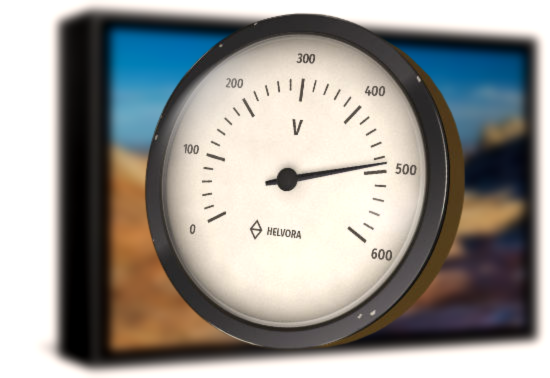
value=490 unit=V
